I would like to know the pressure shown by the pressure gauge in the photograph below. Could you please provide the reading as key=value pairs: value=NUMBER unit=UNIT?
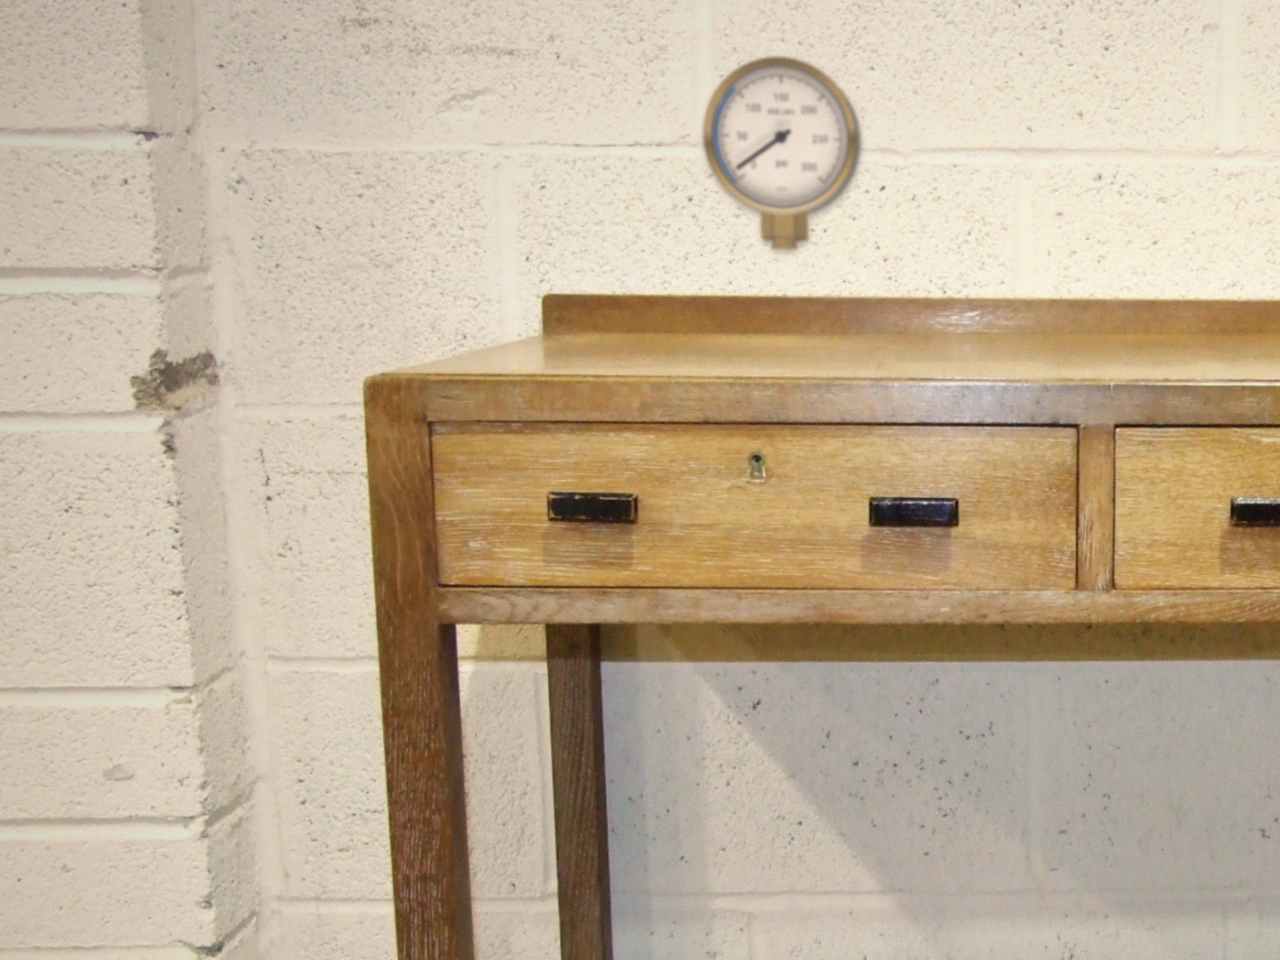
value=10 unit=psi
